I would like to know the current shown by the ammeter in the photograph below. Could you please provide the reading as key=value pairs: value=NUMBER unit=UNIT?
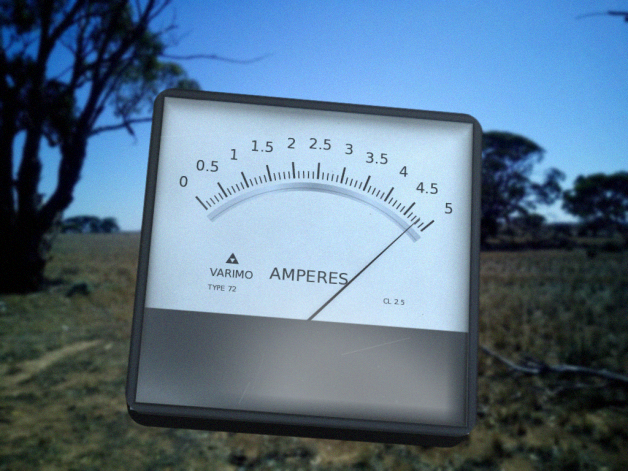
value=4.8 unit=A
